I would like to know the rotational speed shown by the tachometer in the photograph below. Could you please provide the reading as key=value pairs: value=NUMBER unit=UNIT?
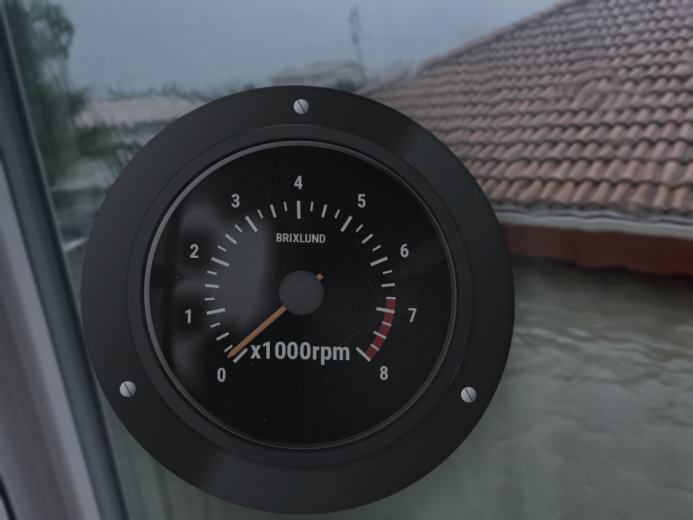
value=125 unit=rpm
